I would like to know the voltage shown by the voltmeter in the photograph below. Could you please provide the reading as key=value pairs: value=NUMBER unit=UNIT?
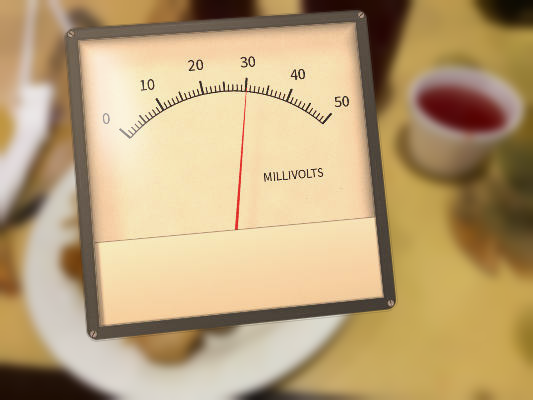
value=30 unit=mV
